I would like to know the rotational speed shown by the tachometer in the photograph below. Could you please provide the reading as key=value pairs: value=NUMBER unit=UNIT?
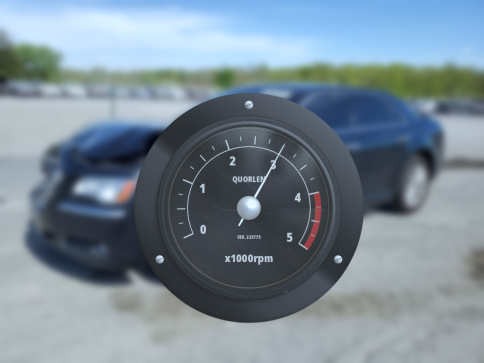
value=3000 unit=rpm
